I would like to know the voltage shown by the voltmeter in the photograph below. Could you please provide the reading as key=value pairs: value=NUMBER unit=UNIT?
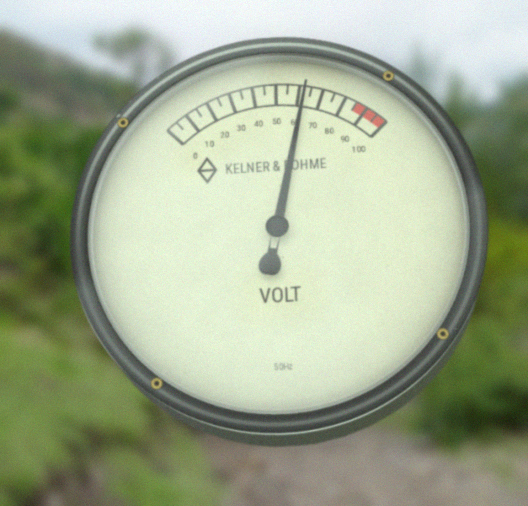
value=62.5 unit=V
